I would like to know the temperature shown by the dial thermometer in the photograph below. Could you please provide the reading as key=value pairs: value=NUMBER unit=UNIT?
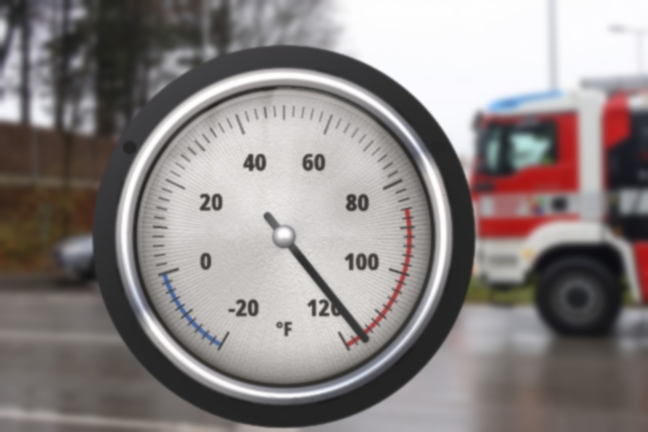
value=116 unit=°F
